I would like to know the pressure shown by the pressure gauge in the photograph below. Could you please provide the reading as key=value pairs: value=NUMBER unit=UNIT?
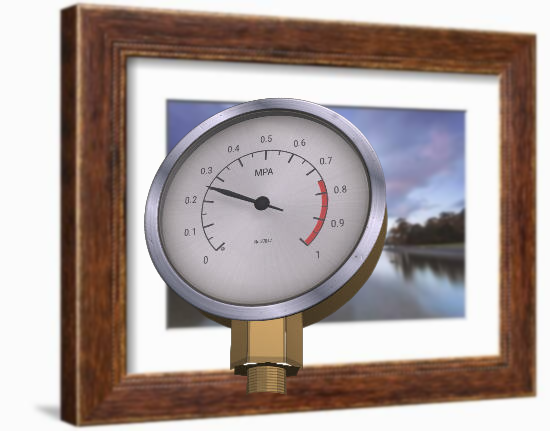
value=0.25 unit=MPa
